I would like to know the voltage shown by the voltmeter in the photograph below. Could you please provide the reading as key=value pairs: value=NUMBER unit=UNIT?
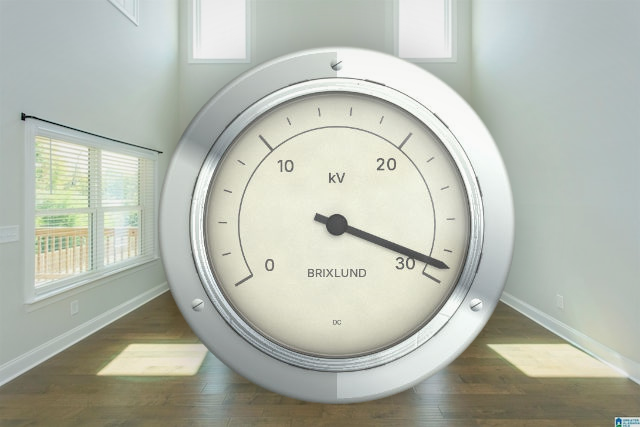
value=29 unit=kV
